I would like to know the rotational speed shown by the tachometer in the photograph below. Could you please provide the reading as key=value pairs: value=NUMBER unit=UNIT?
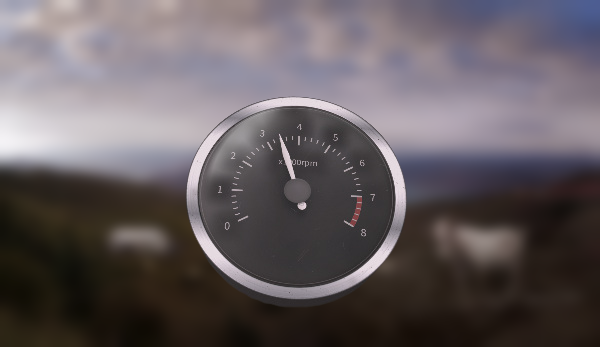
value=3400 unit=rpm
